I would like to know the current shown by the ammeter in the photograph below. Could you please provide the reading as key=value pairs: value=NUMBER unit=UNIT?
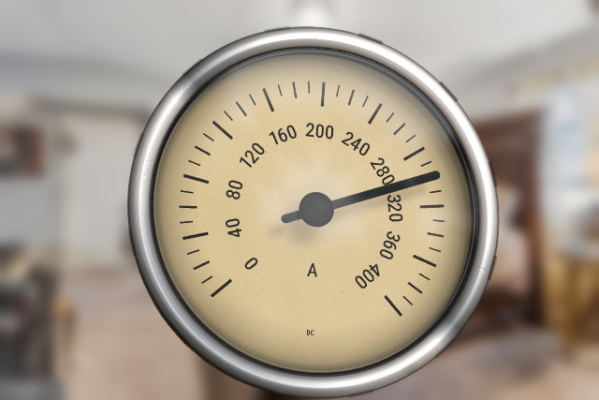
value=300 unit=A
